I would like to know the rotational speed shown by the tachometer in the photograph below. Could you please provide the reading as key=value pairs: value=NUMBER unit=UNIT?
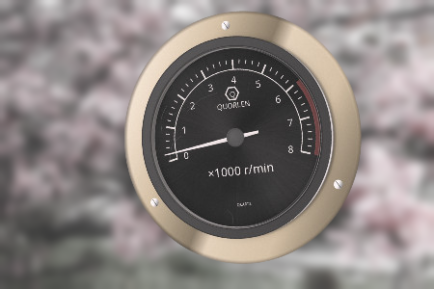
value=200 unit=rpm
